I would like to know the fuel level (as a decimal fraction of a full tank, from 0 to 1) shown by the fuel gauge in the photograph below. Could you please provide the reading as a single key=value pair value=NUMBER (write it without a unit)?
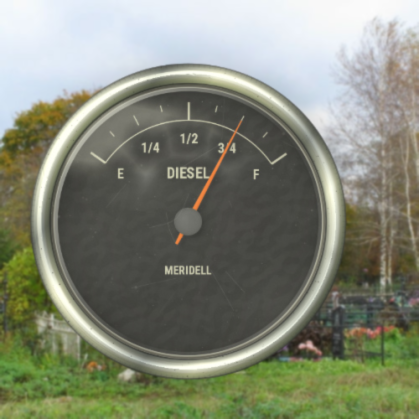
value=0.75
